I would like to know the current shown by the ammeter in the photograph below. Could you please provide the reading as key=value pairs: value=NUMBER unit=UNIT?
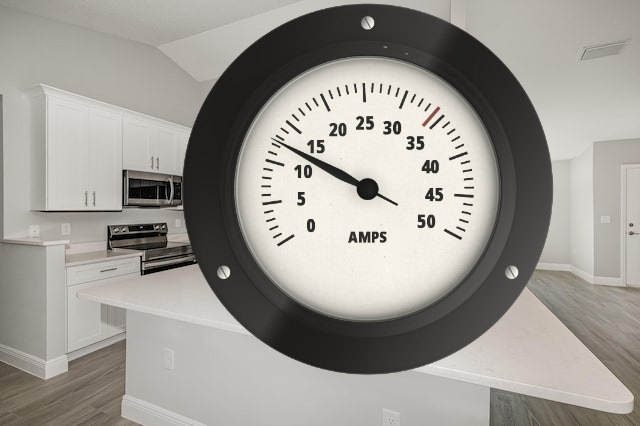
value=12.5 unit=A
